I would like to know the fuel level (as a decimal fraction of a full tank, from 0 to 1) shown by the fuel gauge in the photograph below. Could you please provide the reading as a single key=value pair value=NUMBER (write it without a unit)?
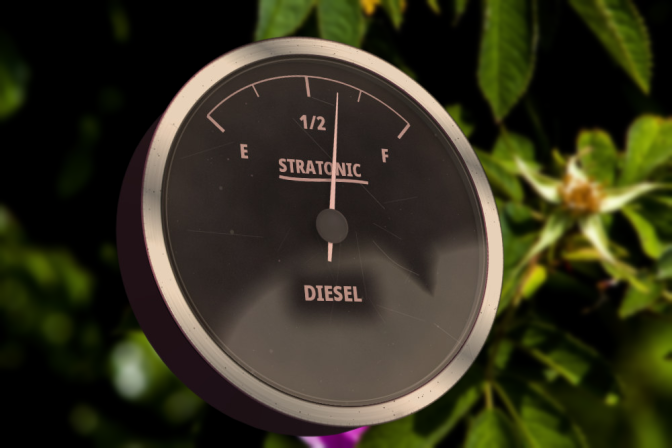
value=0.625
